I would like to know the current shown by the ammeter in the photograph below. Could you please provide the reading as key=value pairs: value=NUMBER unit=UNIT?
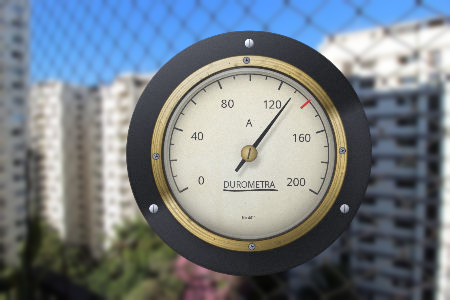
value=130 unit=A
